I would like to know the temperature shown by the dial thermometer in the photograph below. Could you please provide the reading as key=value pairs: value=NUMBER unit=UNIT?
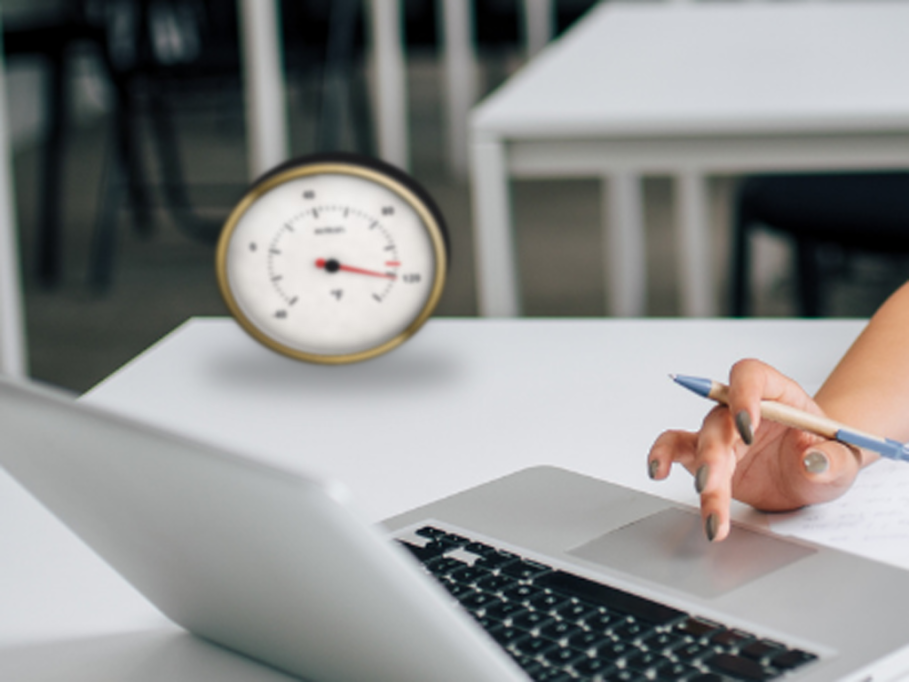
value=120 unit=°F
